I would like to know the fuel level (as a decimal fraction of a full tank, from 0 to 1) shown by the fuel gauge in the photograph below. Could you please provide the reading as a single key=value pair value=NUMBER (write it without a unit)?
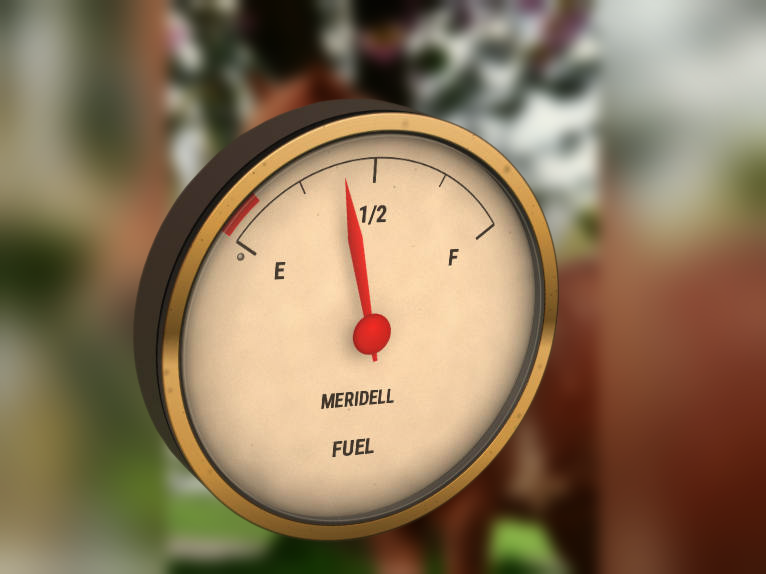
value=0.375
